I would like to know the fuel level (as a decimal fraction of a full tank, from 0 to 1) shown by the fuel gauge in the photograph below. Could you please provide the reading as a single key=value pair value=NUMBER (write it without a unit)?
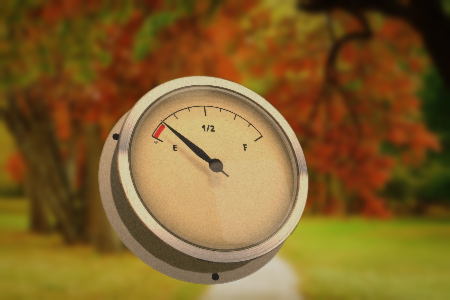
value=0.125
